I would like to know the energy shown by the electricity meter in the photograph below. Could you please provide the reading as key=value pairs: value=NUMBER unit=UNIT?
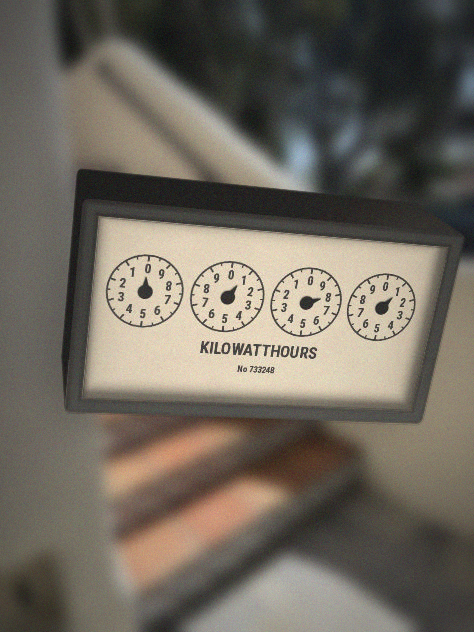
value=81 unit=kWh
